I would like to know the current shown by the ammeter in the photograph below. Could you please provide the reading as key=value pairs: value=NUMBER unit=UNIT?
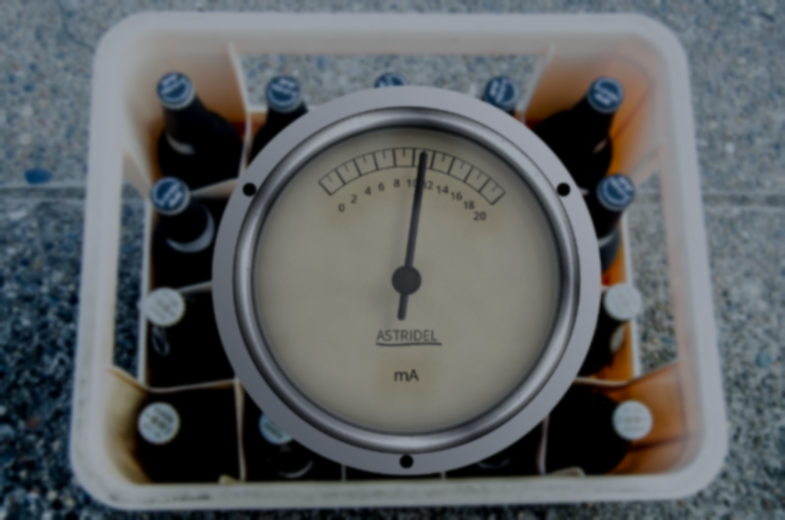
value=11 unit=mA
